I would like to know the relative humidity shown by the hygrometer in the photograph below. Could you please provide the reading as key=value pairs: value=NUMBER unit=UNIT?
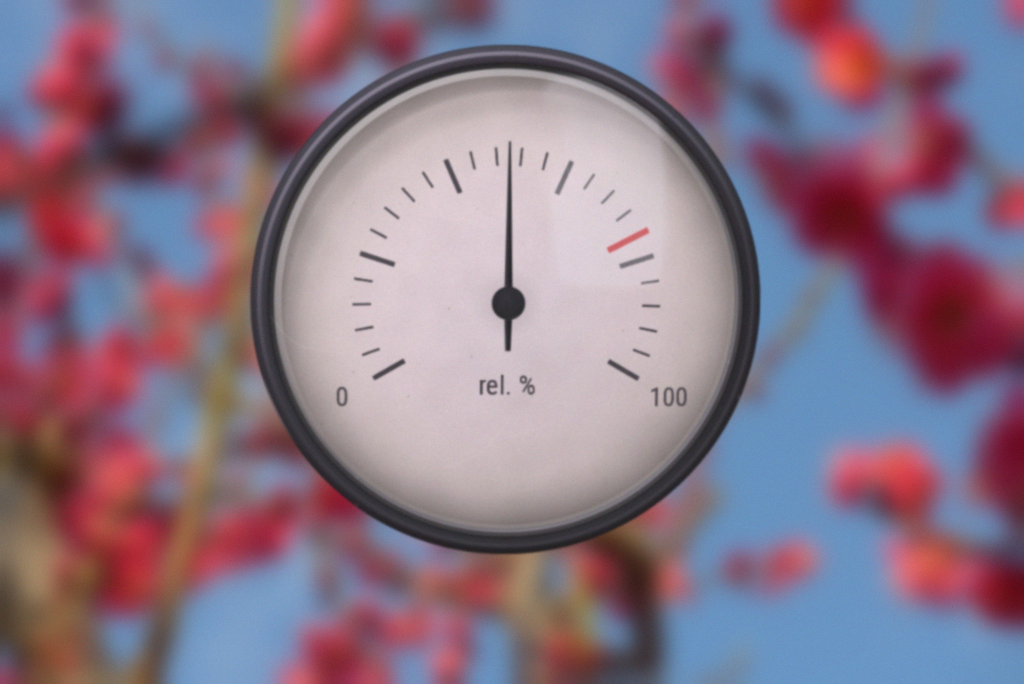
value=50 unit=%
